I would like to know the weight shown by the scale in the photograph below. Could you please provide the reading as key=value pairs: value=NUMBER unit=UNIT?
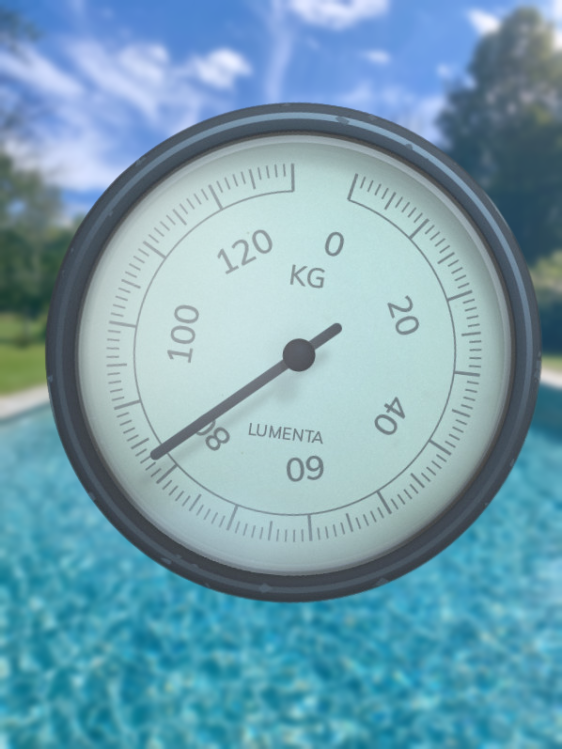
value=83 unit=kg
